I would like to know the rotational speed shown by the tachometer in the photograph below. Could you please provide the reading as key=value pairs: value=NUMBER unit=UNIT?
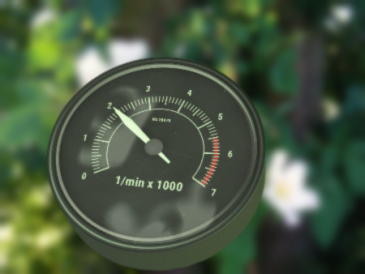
value=2000 unit=rpm
